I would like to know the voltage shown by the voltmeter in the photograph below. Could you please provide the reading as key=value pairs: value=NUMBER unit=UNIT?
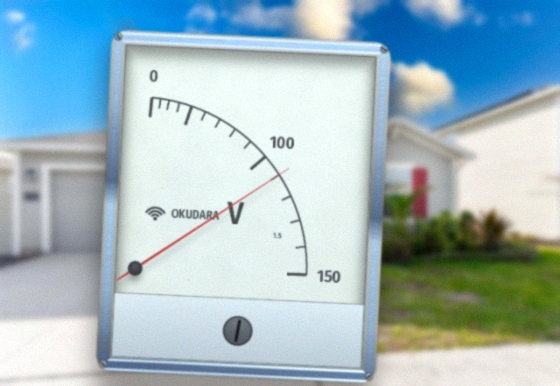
value=110 unit=V
